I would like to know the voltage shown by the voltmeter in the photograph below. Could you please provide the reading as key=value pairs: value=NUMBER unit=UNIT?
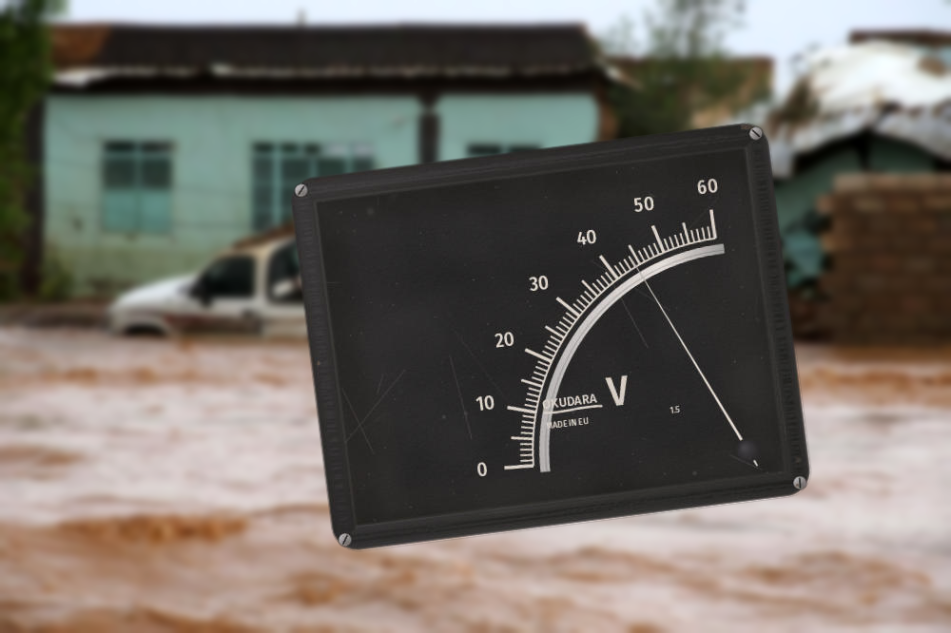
value=44 unit=V
